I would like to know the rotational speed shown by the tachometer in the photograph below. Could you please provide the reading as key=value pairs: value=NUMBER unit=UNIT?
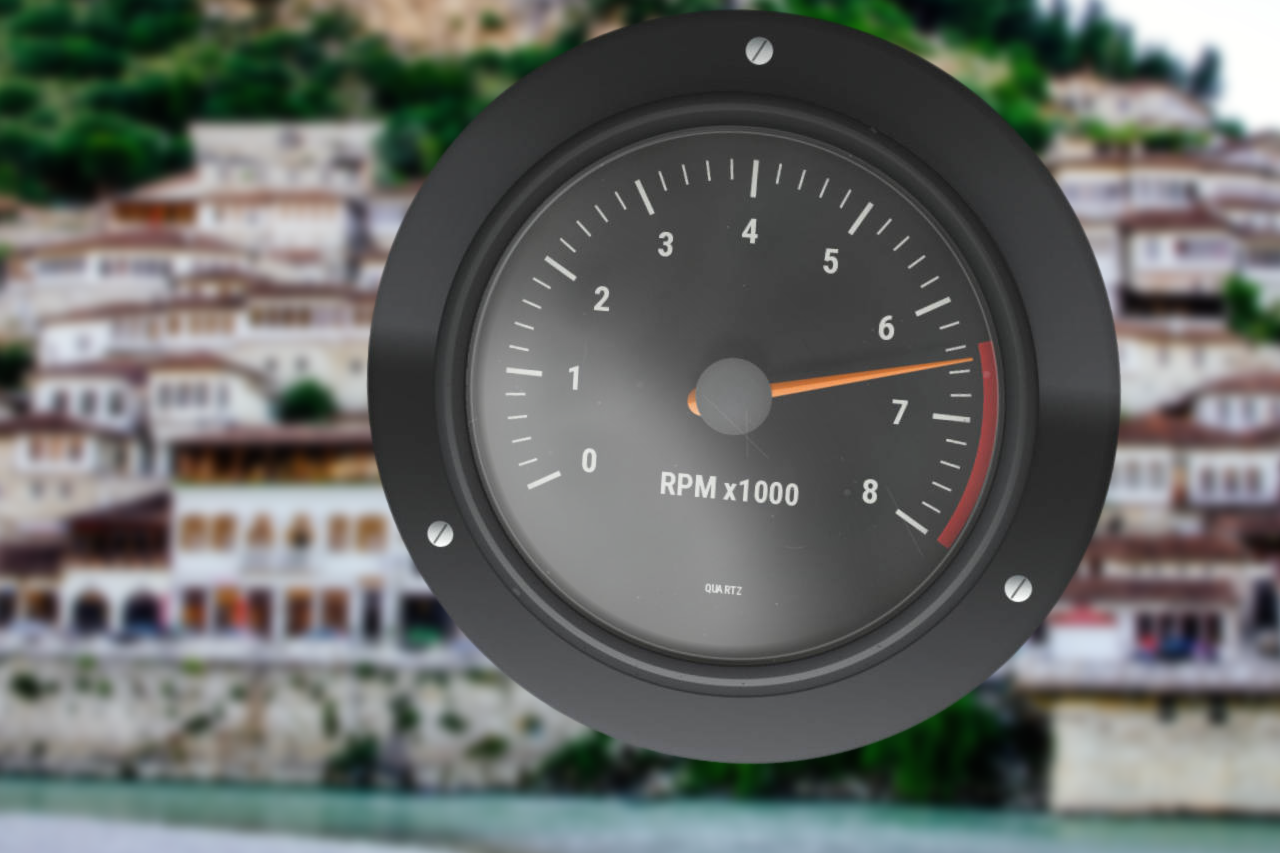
value=6500 unit=rpm
